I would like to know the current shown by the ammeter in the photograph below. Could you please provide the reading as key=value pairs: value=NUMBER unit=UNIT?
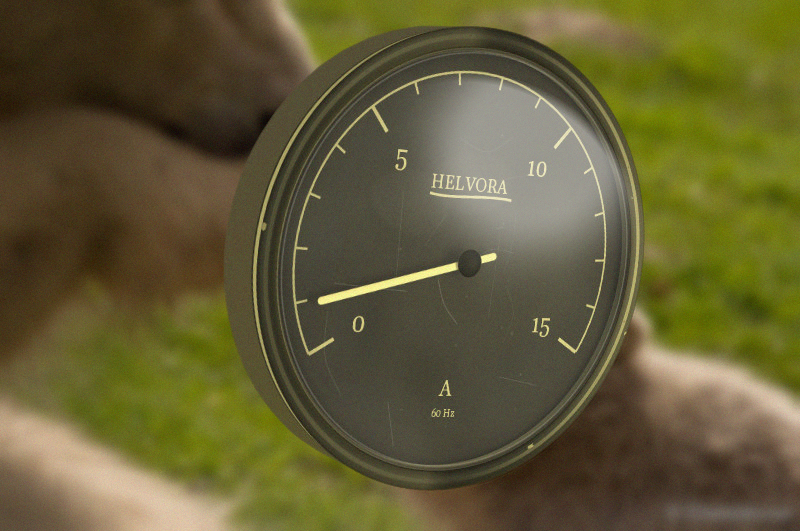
value=1 unit=A
